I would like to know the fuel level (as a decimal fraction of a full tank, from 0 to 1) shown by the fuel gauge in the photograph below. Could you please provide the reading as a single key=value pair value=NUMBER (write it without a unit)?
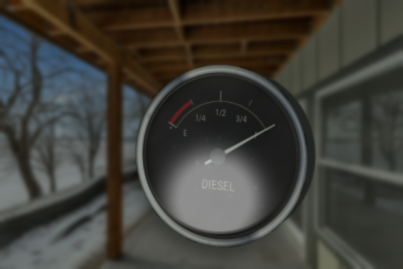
value=1
